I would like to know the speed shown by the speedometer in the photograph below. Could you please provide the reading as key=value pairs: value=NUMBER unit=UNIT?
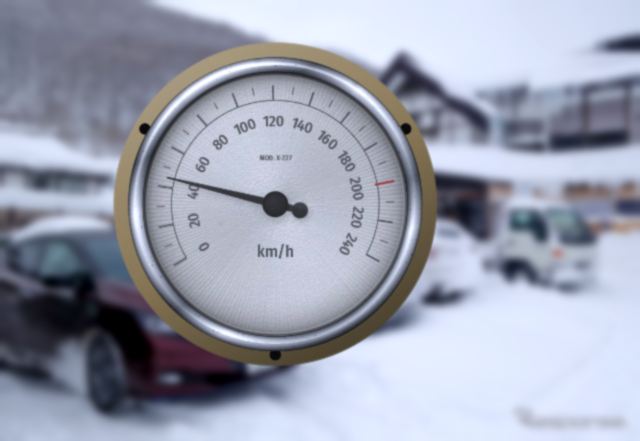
value=45 unit=km/h
